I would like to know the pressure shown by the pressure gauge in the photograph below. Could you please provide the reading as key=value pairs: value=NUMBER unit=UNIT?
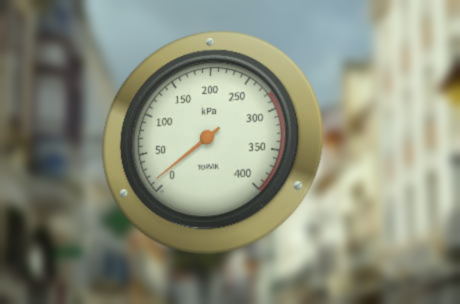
value=10 unit=kPa
